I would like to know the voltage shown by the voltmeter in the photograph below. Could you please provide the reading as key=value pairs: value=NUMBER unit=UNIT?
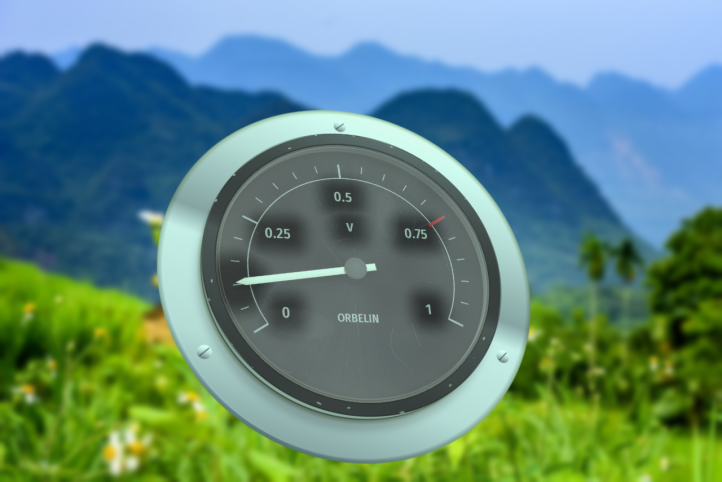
value=0.1 unit=V
